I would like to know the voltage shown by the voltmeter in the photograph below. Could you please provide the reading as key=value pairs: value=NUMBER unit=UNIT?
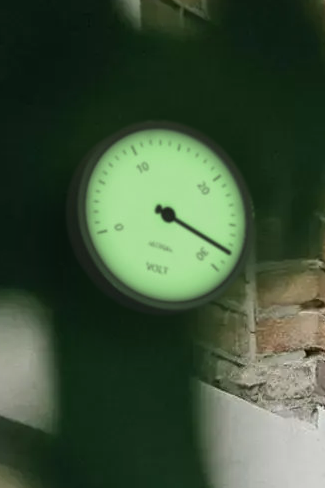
value=28 unit=V
